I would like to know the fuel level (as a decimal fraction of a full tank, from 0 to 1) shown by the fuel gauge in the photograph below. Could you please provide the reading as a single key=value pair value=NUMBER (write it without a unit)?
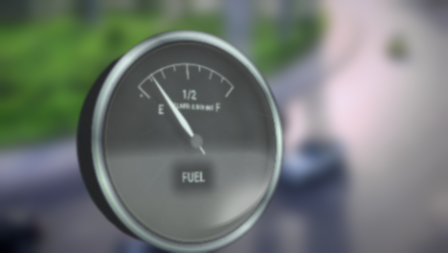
value=0.125
